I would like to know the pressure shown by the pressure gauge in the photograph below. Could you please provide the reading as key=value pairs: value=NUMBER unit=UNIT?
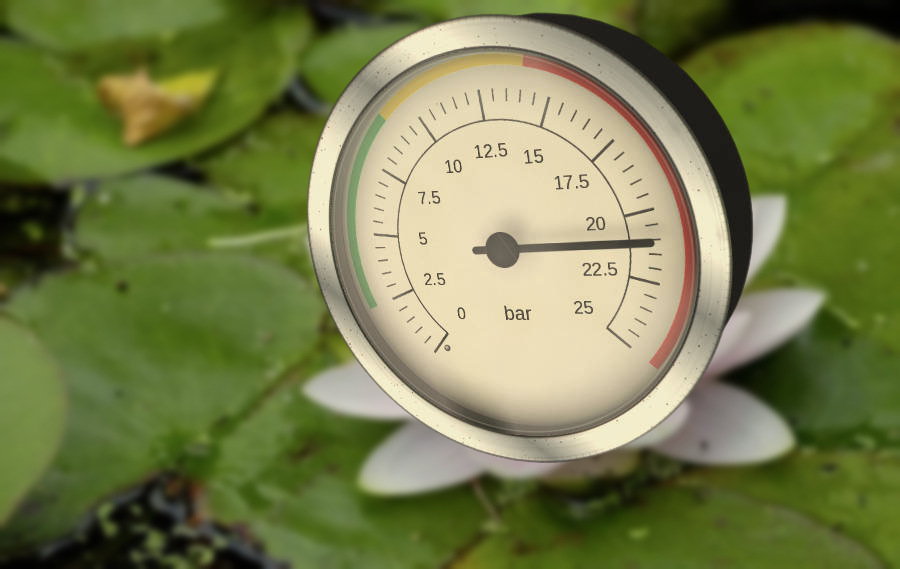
value=21 unit=bar
